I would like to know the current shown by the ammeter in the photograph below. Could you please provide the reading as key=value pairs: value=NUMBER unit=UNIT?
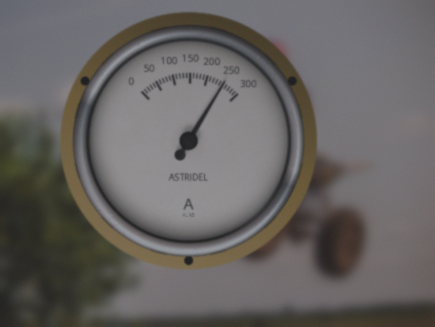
value=250 unit=A
